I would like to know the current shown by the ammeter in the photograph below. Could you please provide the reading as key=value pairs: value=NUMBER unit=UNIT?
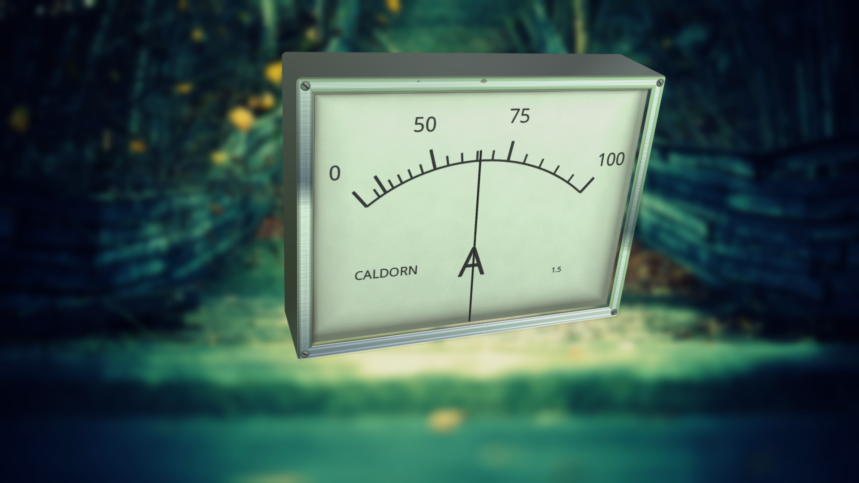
value=65 unit=A
